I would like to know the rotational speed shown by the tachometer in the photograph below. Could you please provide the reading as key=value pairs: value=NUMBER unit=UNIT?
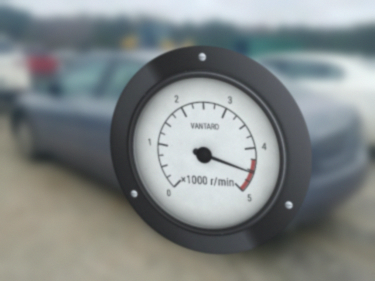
value=4500 unit=rpm
